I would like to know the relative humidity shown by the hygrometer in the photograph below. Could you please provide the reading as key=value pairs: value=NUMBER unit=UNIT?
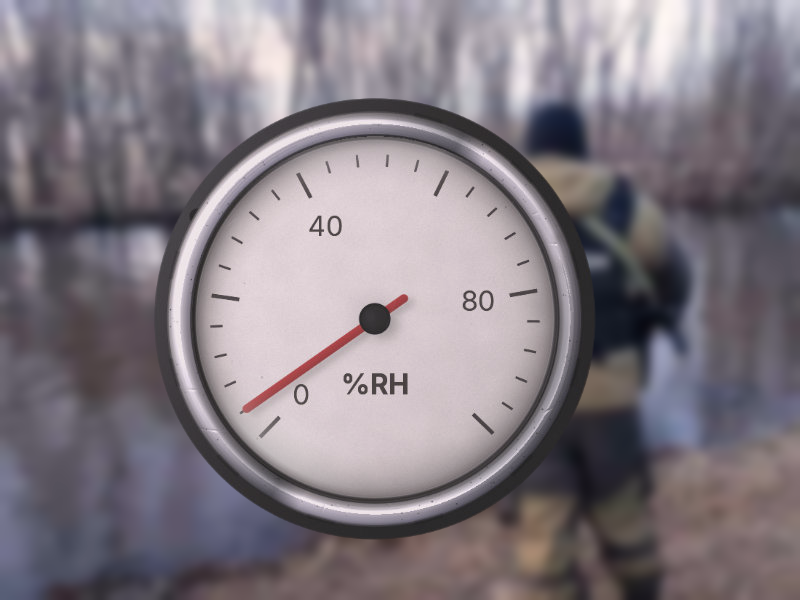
value=4 unit=%
